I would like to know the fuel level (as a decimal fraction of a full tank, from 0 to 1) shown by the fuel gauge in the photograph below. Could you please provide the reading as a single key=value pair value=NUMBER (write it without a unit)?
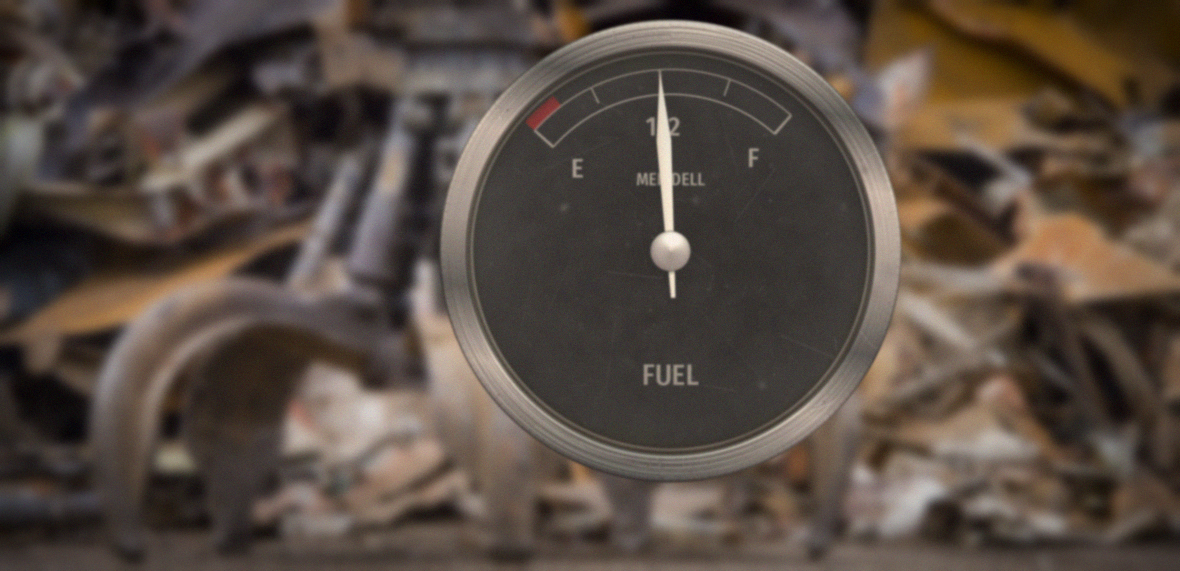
value=0.5
